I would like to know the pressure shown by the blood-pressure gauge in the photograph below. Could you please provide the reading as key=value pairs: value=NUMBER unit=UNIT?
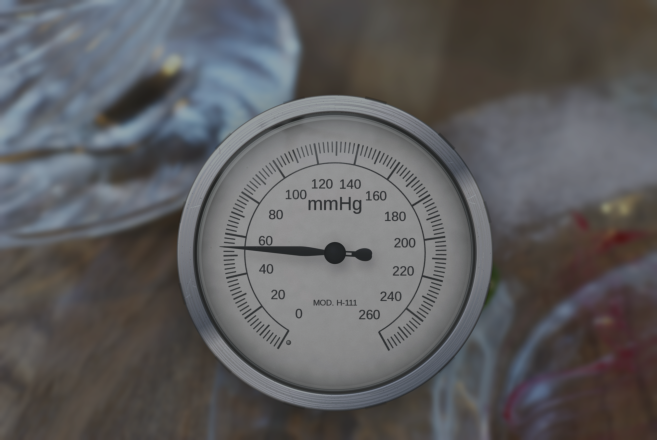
value=54 unit=mmHg
